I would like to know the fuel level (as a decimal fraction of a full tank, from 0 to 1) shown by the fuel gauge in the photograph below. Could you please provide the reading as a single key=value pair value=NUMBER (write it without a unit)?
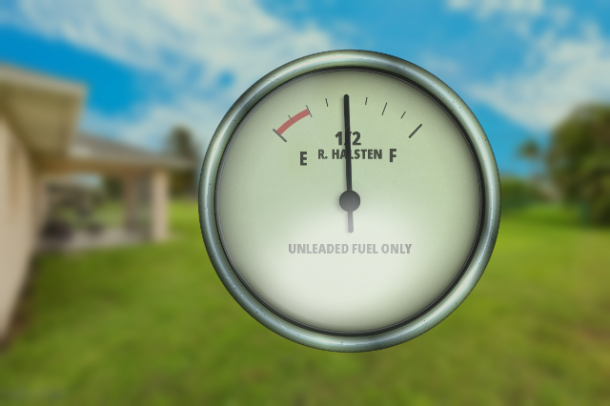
value=0.5
